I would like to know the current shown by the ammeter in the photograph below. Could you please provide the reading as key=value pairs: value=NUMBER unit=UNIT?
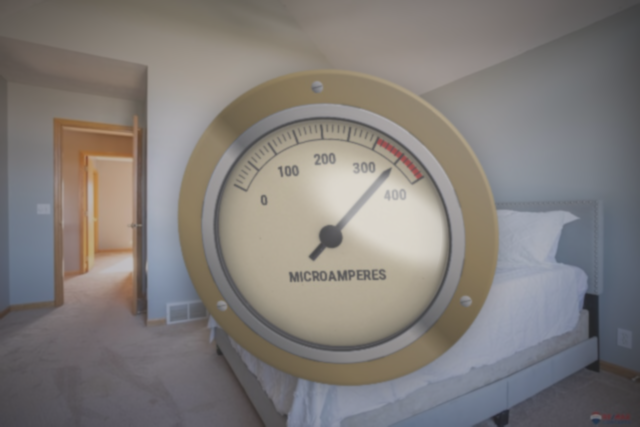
value=350 unit=µA
